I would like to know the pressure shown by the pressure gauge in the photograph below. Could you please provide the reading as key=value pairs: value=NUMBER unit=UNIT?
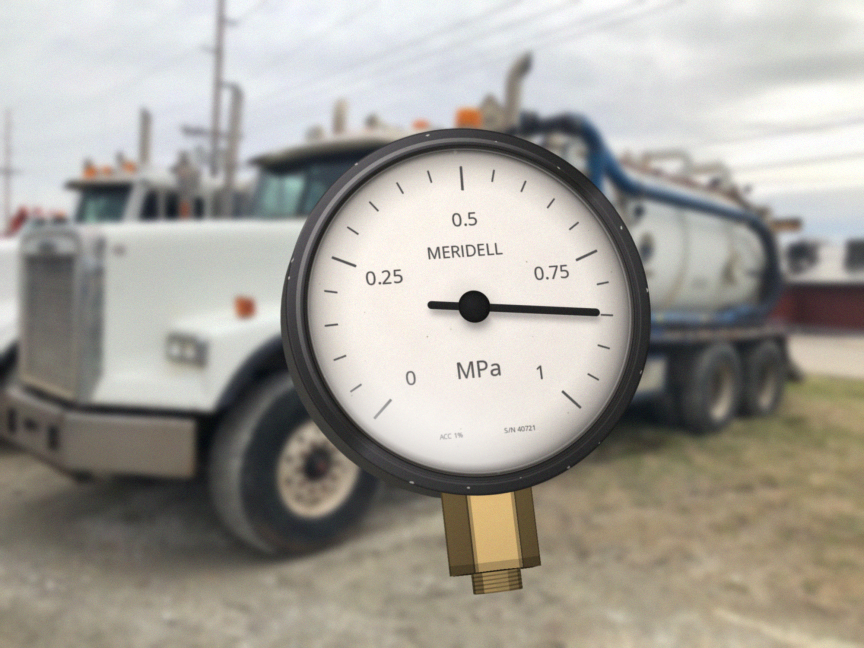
value=0.85 unit=MPa
